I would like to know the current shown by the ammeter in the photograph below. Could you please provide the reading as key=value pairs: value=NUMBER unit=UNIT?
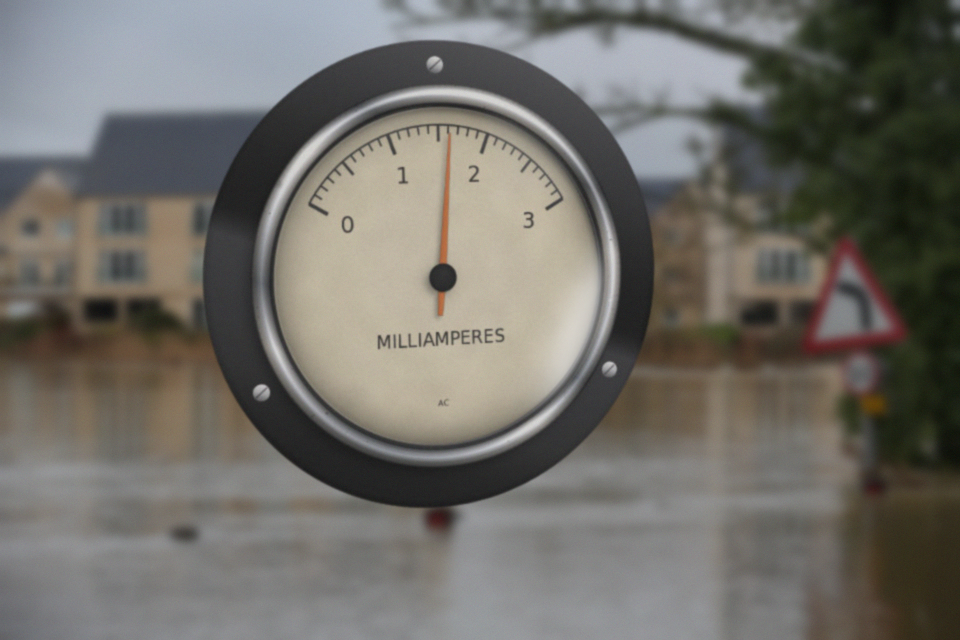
value=1.6 unit=mA
